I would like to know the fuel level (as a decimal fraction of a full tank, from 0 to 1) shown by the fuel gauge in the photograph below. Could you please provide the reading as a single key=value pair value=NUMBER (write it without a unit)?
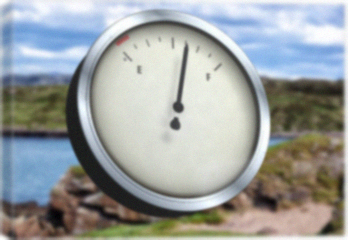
value=0.625
